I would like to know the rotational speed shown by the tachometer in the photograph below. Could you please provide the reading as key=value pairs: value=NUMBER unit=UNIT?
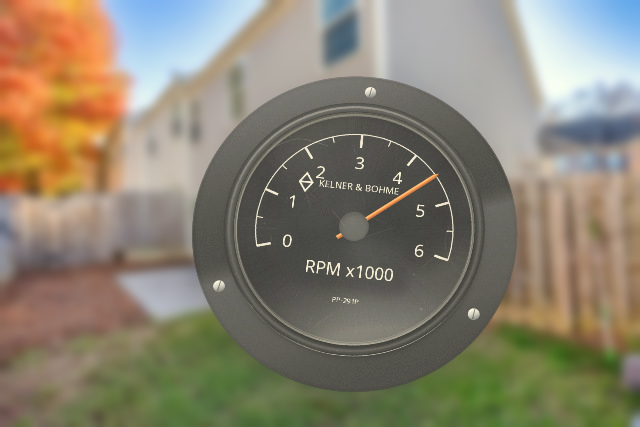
value=4500 unit=rpm
